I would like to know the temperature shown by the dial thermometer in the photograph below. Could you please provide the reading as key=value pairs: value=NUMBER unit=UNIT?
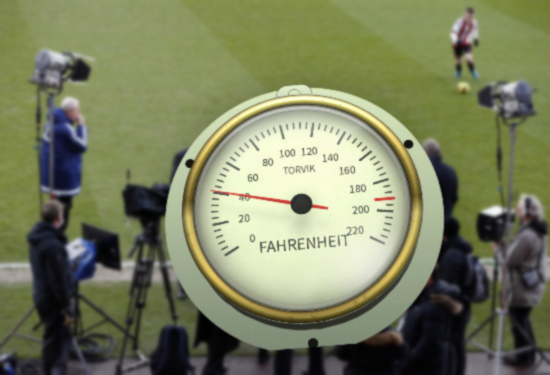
value=40 unit=°F
